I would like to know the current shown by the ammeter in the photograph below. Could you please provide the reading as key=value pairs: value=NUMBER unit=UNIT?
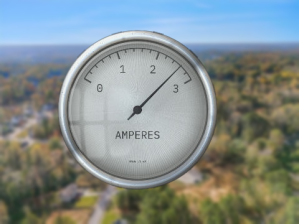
value=2.6 unit=A
